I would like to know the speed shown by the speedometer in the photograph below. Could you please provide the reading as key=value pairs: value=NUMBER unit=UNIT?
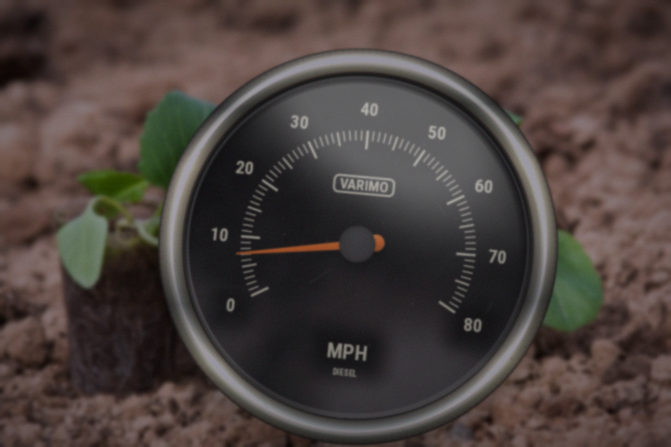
value=7 unit=mph
